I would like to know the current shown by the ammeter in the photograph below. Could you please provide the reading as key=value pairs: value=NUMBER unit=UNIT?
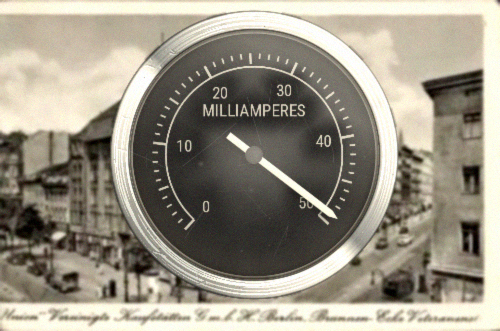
value=49 unit=mA
